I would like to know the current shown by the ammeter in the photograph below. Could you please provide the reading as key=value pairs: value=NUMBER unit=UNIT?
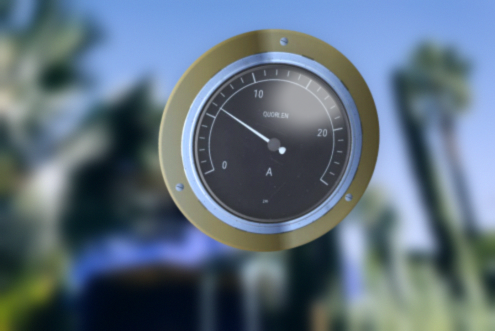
value=6 unit=A
